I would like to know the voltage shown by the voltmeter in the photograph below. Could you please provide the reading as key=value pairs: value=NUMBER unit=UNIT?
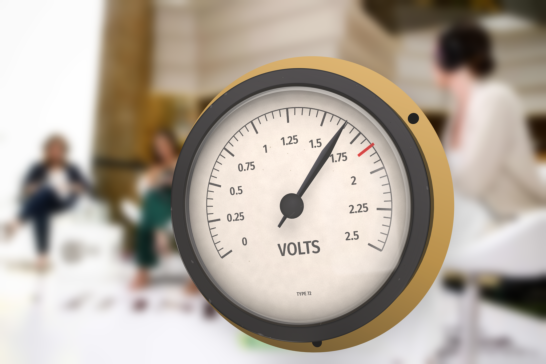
value=1.65 unit=V
